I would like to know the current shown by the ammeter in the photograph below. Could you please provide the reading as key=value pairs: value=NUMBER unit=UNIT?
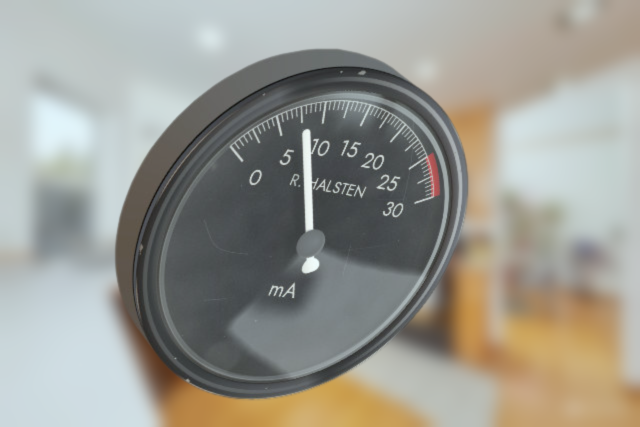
value=7.5 unit=mA
